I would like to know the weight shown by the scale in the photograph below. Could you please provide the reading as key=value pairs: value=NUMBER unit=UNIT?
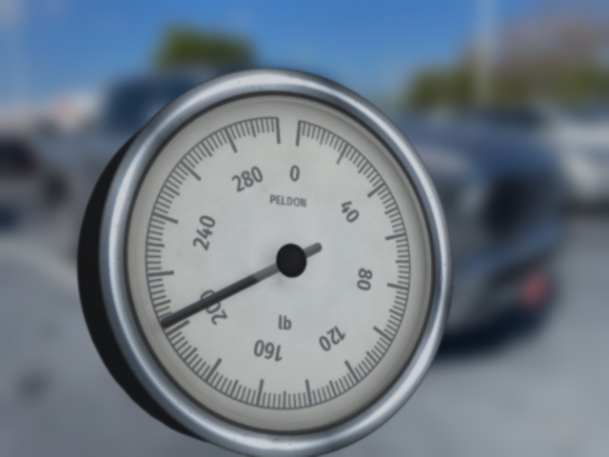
value=204 unit=lb
